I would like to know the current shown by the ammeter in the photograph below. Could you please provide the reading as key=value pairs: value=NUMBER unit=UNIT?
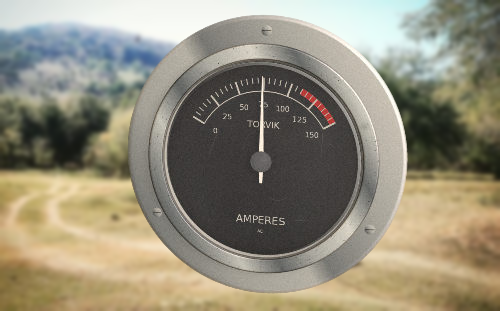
value=75 unit=A
